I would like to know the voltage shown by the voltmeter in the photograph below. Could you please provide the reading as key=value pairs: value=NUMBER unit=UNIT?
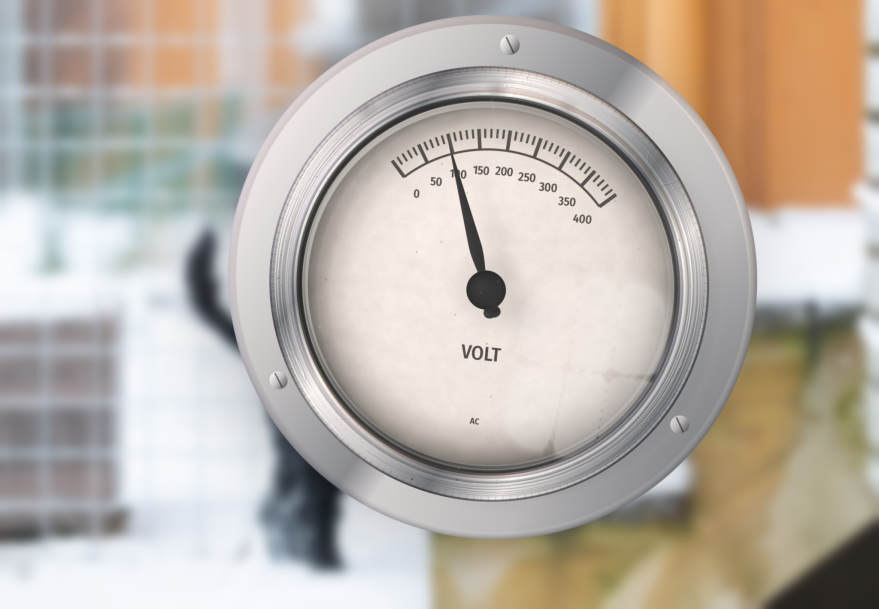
value=100 unit=V
